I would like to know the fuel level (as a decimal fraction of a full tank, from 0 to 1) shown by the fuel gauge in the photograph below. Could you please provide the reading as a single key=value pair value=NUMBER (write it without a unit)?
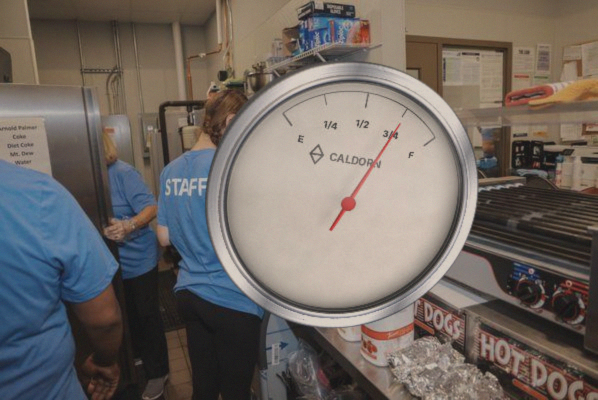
value=0.75
